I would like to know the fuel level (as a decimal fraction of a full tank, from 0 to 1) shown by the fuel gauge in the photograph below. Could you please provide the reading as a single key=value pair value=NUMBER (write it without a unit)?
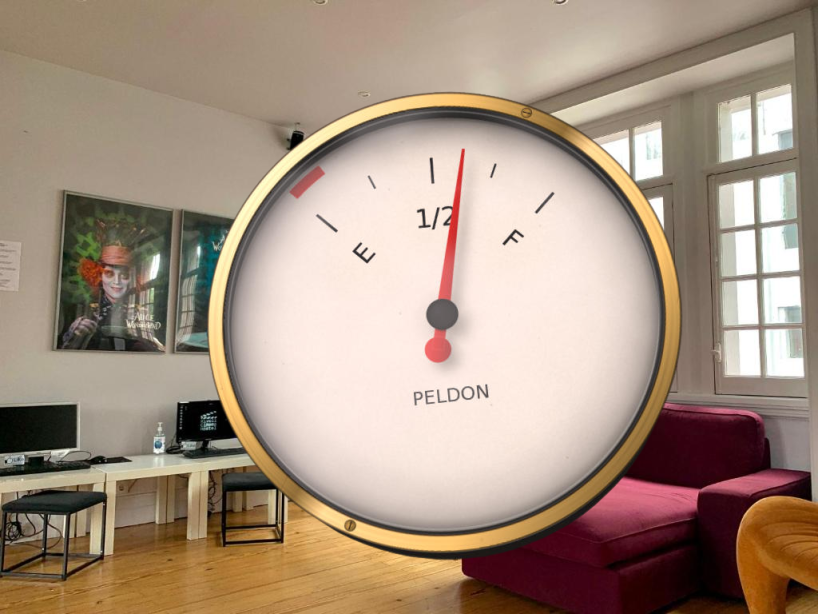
value=0.625
